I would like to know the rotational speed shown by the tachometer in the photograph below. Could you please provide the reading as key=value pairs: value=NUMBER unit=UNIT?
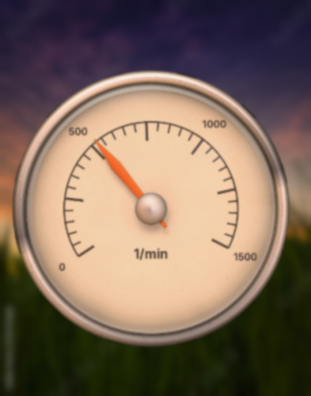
value=525 unit=rpm
